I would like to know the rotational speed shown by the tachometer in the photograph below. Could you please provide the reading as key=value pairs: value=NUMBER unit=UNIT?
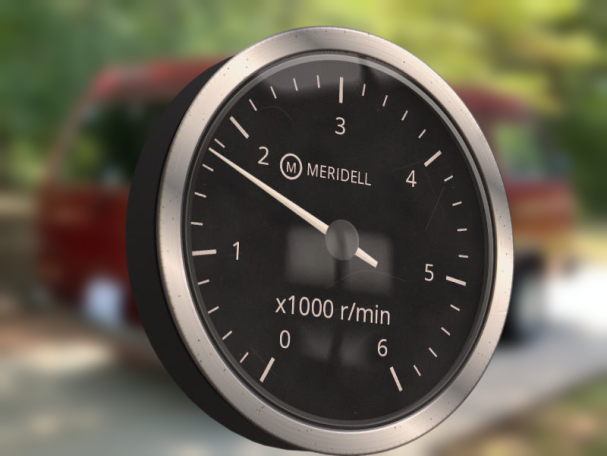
value=1700 unit=rpm
